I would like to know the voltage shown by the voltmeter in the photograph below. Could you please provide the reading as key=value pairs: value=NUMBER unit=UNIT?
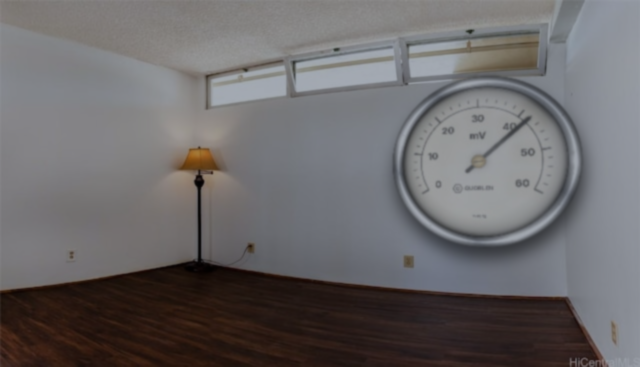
value=42 unit=mV
